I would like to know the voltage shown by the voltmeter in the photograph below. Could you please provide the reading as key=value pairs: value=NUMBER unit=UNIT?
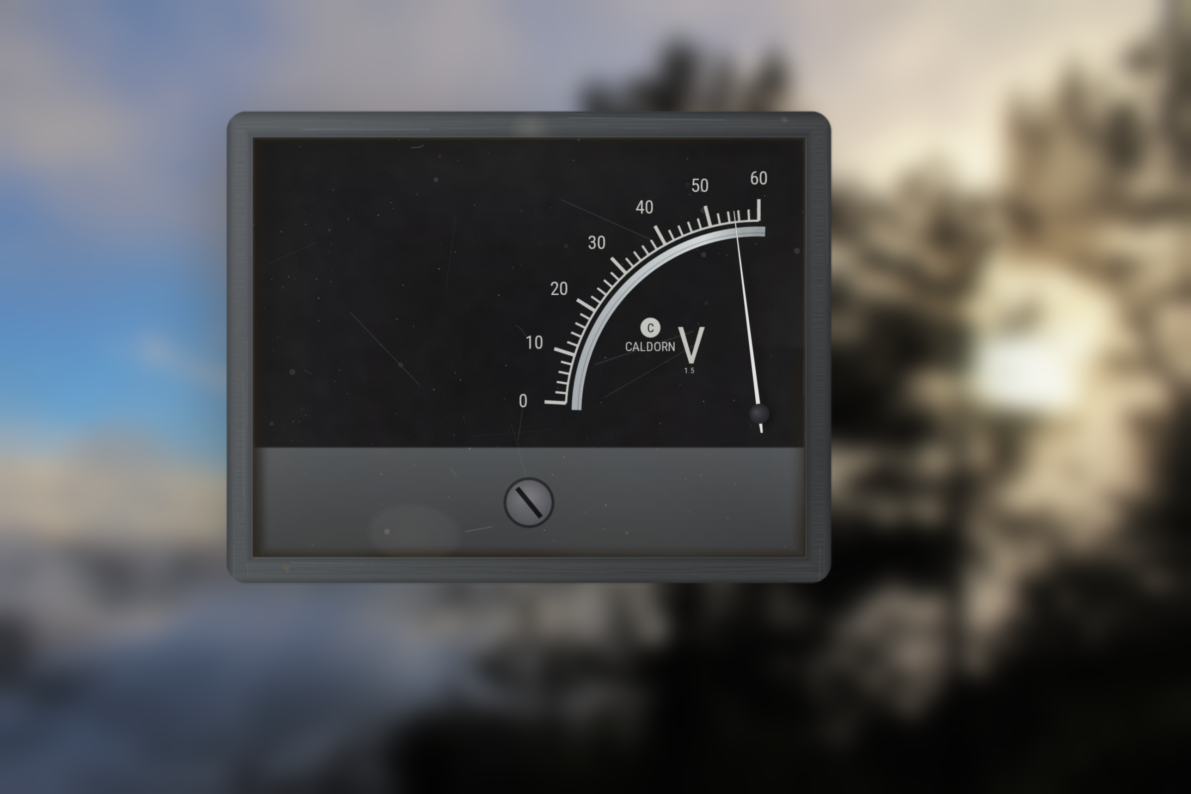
value=55 unit=V
